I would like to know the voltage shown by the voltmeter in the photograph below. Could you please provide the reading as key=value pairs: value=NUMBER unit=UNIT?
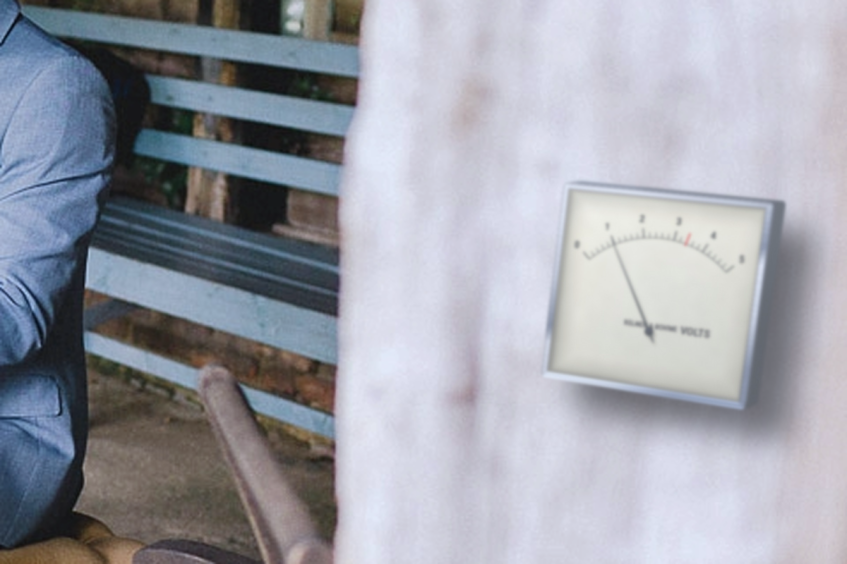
value=1 unit=V
